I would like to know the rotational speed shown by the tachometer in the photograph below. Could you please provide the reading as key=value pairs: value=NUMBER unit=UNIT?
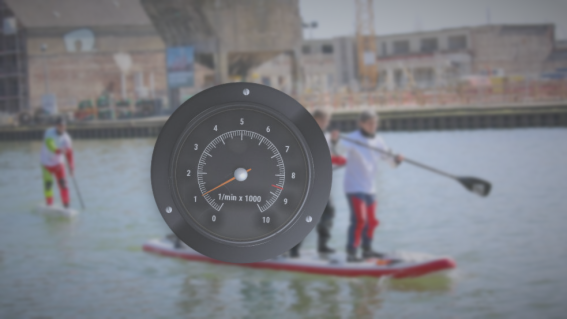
value=1000 unit=rpm
